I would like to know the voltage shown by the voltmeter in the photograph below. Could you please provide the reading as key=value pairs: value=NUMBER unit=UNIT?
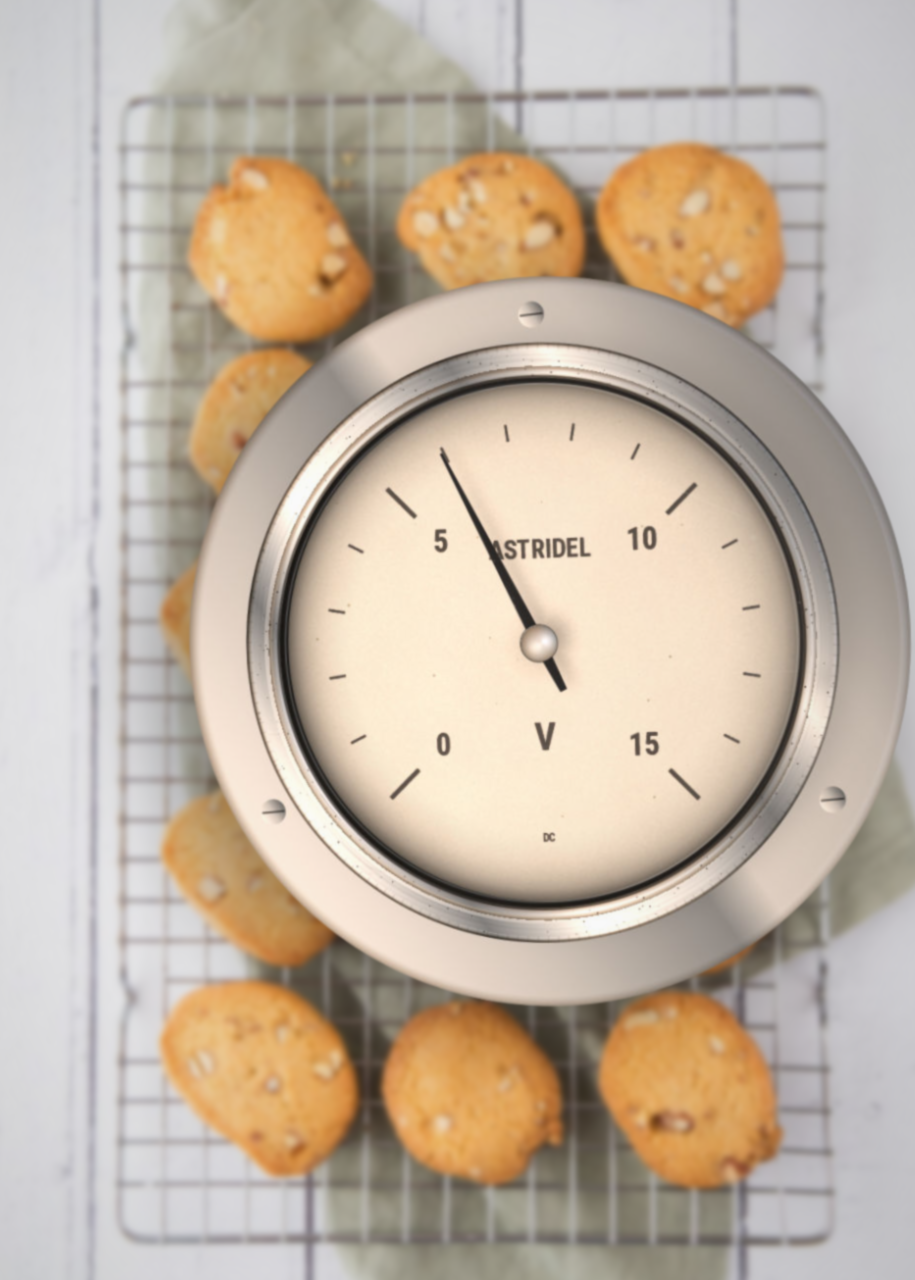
value=6 unit=V
